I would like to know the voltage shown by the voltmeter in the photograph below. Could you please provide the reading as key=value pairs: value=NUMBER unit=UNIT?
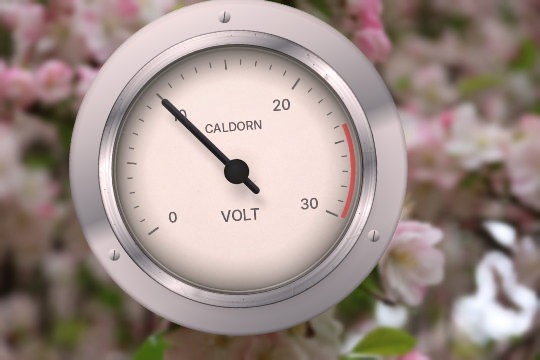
value=10 unit=V
